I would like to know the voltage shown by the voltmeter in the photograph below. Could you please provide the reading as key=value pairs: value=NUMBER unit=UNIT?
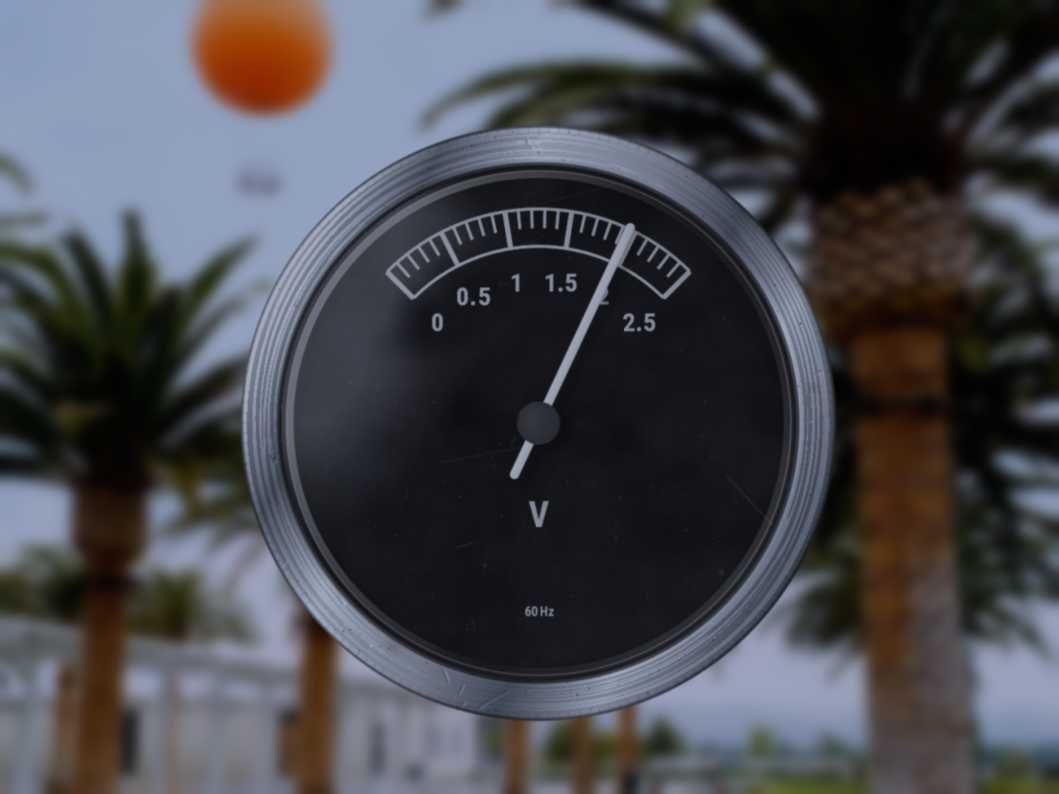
value=1.95 unit=V
